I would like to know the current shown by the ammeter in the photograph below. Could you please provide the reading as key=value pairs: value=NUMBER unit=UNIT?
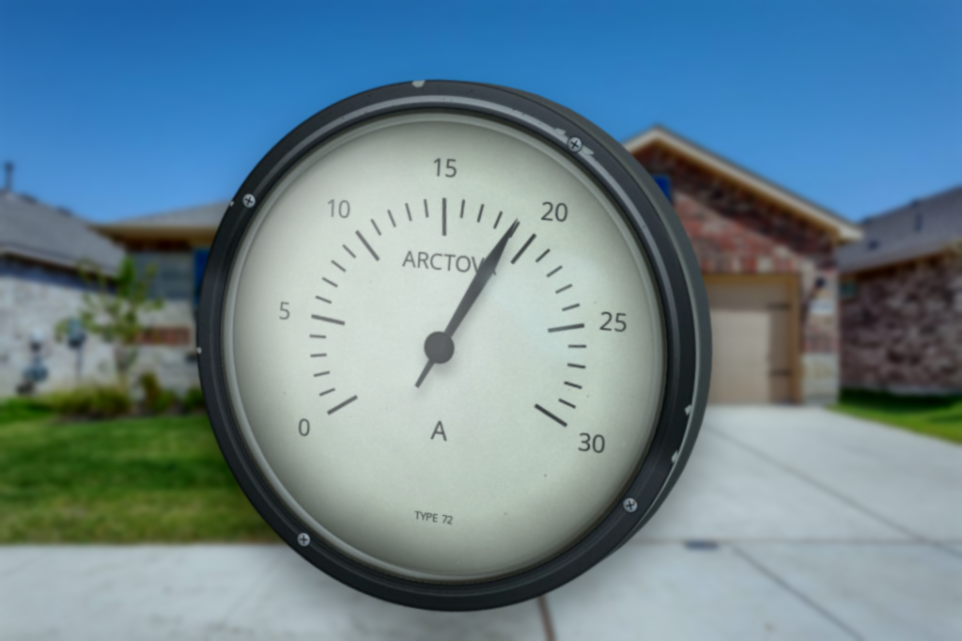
value=19 unit=A
